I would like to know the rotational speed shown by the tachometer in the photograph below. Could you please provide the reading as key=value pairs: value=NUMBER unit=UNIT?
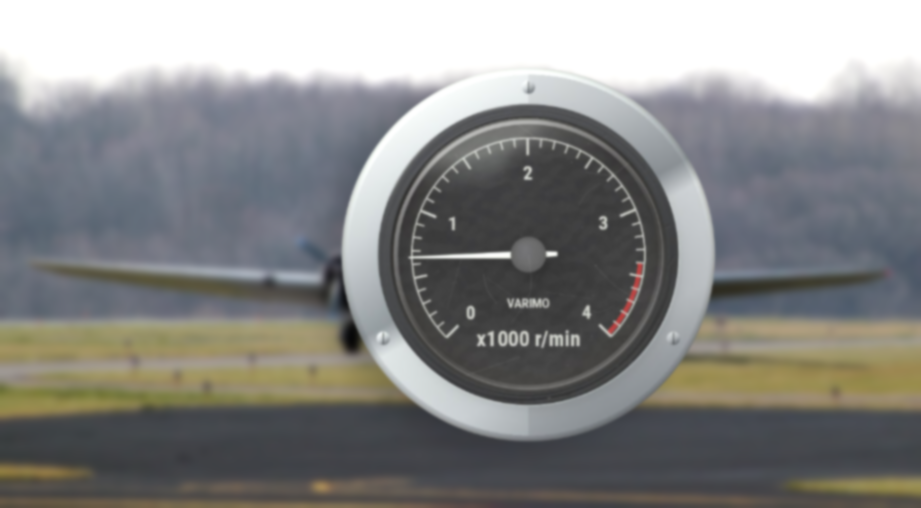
value=650 unit=rpm
